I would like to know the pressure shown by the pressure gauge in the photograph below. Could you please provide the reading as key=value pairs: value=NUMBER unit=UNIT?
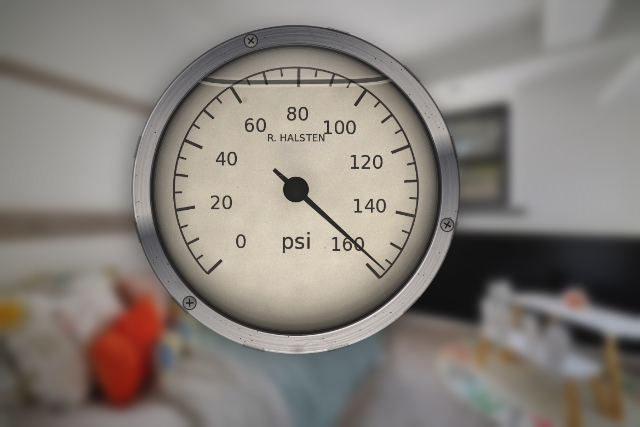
value=157.5 unit=psi
